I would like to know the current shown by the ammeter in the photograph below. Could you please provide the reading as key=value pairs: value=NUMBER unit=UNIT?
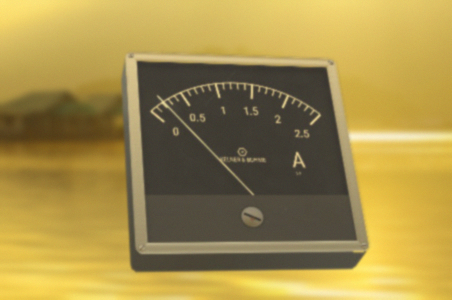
value=0.2 unit=A
